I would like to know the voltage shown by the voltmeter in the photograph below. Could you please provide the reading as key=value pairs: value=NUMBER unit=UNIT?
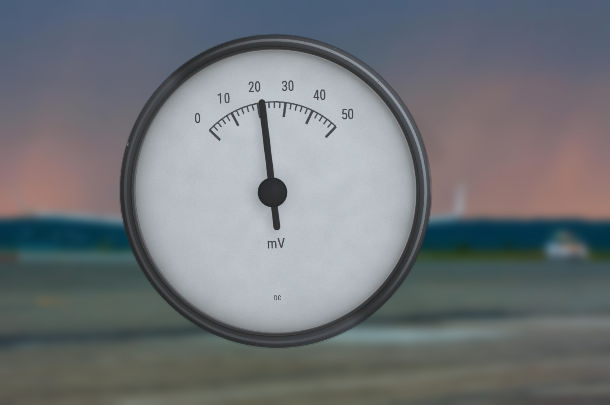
value=22 unit=mV
